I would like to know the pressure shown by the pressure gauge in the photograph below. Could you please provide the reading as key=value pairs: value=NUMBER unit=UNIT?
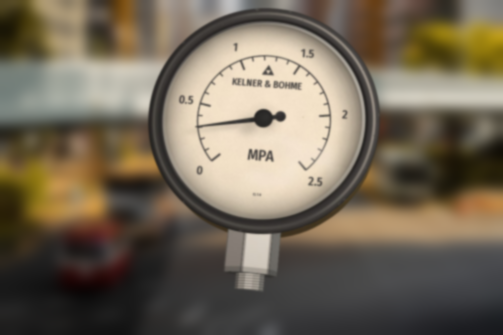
value=0.3 unit=MPa
